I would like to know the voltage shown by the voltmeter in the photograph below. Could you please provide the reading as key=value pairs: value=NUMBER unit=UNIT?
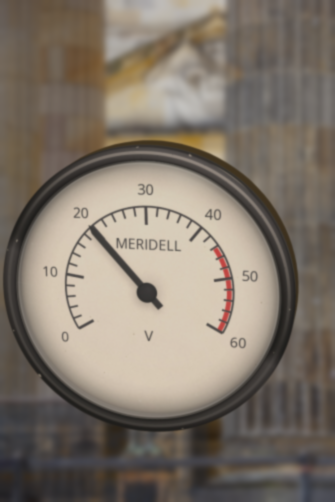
value=20 unit=V
